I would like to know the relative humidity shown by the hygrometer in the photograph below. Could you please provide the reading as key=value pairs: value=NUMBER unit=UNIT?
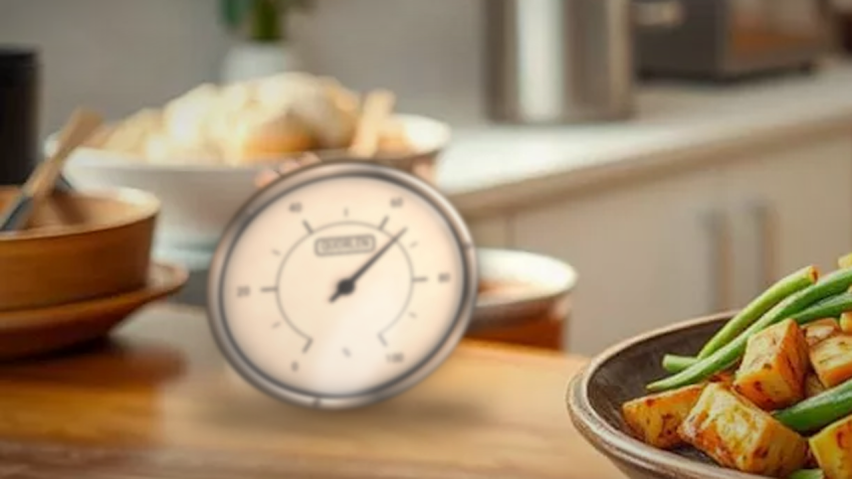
value=65 unit=%
